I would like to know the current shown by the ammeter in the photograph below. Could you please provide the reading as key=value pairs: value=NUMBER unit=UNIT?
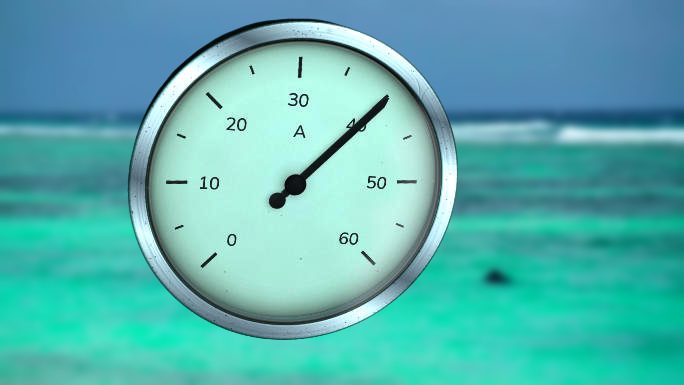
value=40 unit=A
